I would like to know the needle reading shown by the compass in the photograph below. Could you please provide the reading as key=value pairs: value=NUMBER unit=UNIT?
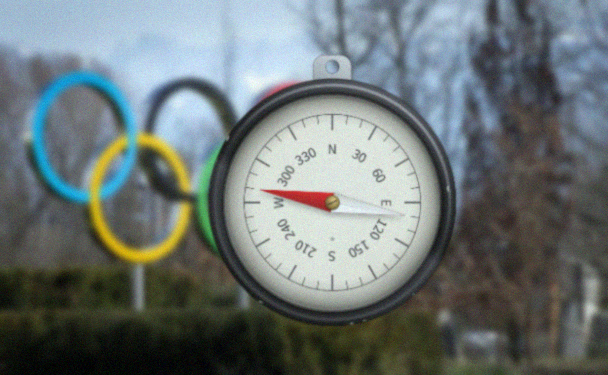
value=280 unit=°
